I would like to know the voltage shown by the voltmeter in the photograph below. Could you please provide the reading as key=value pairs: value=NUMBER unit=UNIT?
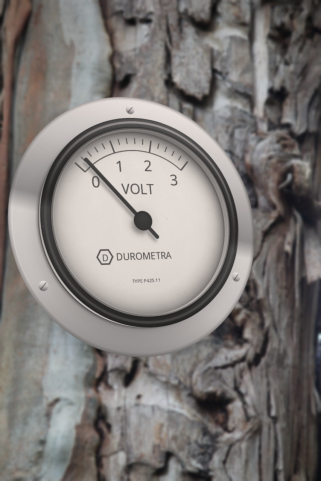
value=0.2 unit=V
